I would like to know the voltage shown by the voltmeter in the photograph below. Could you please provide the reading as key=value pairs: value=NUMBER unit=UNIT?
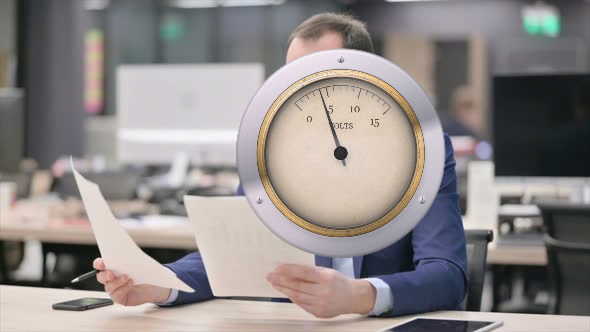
value=4 unit=V
